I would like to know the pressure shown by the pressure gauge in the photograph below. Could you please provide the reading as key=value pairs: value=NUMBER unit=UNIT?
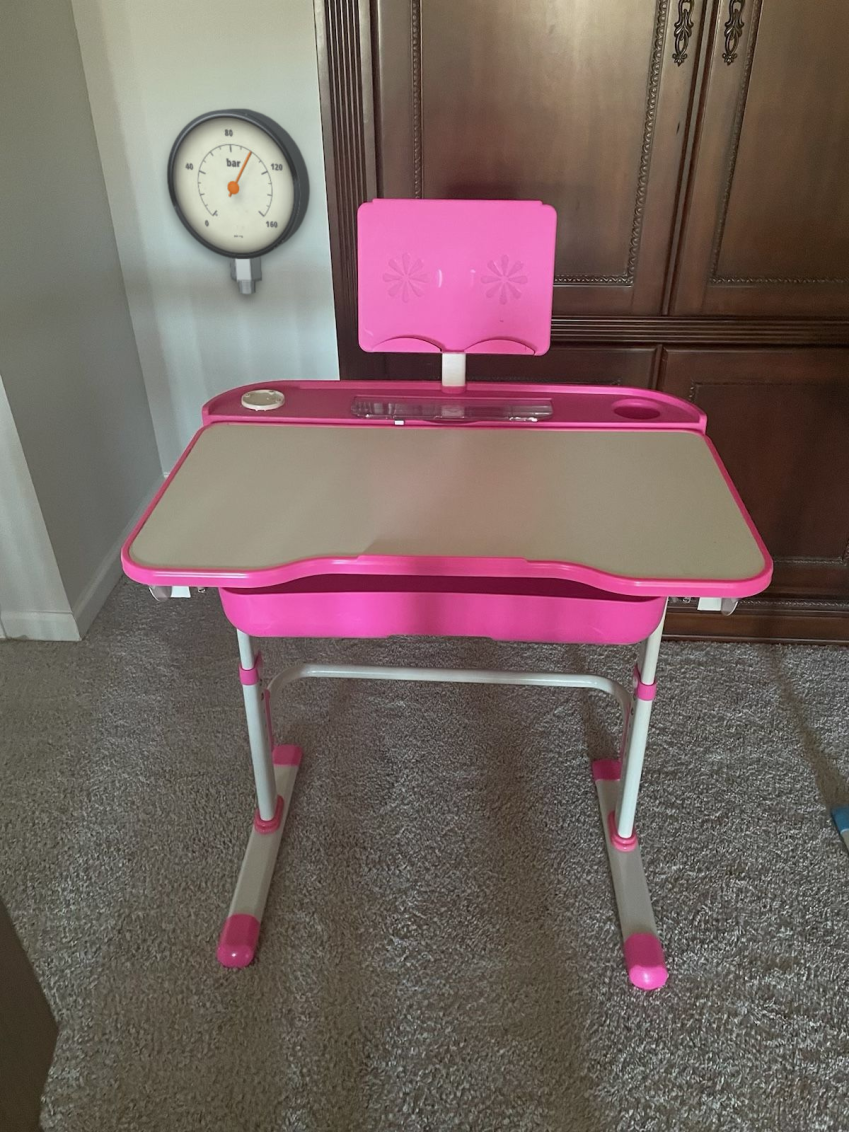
value=100 unit=bar
